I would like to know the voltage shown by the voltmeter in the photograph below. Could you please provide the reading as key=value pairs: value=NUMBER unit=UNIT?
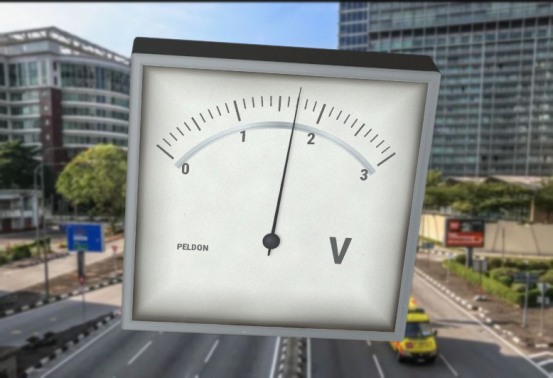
value=1.7 unit=V
